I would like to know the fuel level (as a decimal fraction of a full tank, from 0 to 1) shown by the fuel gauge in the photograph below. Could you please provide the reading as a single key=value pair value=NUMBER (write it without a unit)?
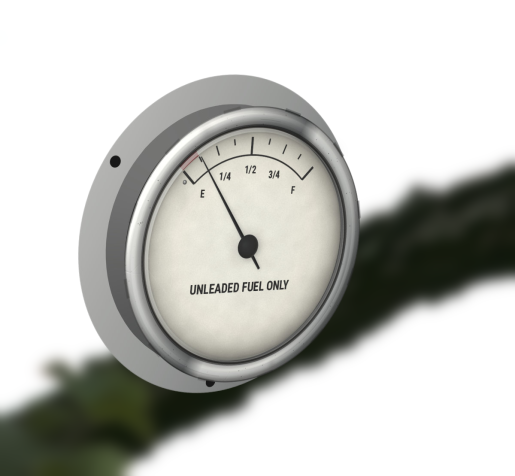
value=0.125
